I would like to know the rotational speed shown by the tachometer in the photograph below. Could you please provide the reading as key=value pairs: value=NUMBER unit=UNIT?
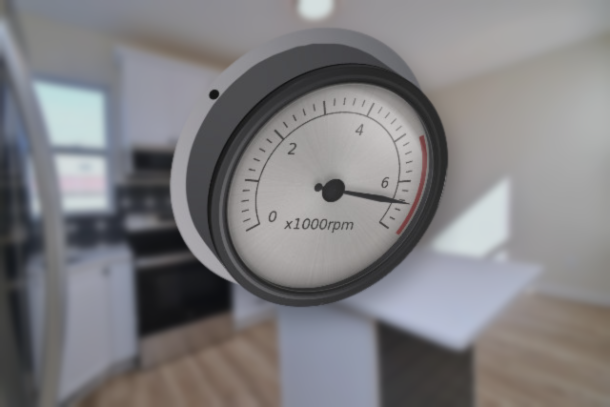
value=6400 unit=rpm
